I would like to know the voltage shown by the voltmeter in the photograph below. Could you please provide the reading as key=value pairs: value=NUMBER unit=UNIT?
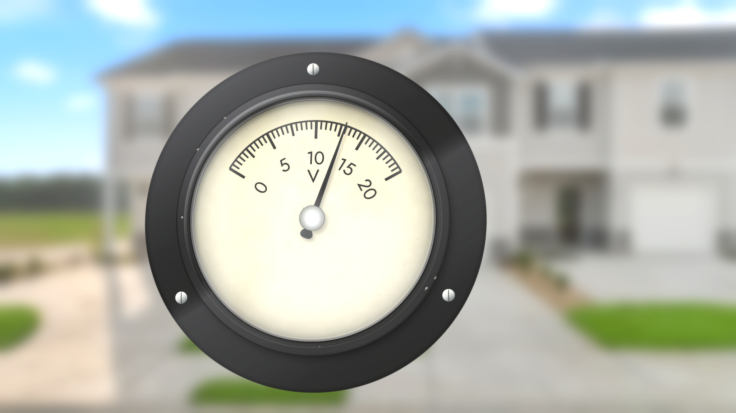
value=13 unit=V
